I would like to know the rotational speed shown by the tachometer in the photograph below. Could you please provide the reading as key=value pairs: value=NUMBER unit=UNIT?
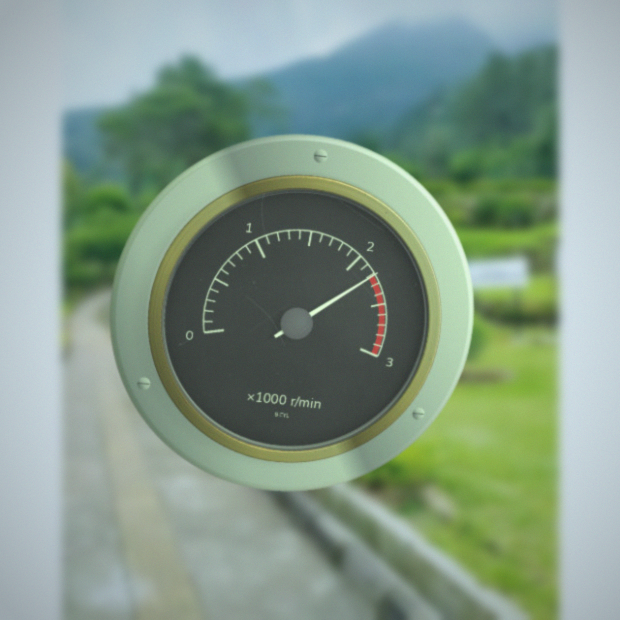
value=2200 unit=rpm
